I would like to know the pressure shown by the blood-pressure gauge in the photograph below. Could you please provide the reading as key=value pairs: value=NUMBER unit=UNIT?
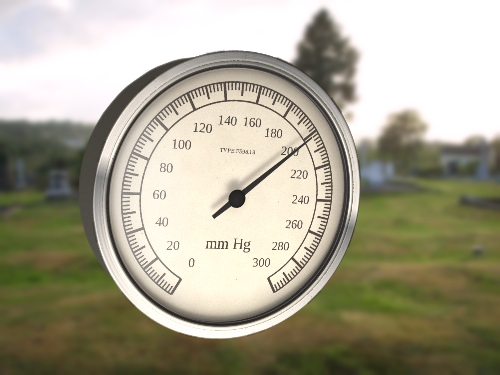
value=200 unit=mmHg
